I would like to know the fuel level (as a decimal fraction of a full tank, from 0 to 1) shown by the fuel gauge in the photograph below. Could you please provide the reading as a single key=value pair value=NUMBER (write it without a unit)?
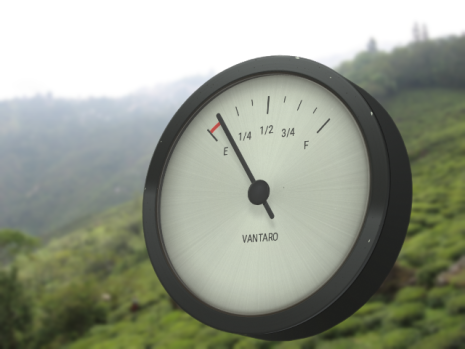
value=0.125
